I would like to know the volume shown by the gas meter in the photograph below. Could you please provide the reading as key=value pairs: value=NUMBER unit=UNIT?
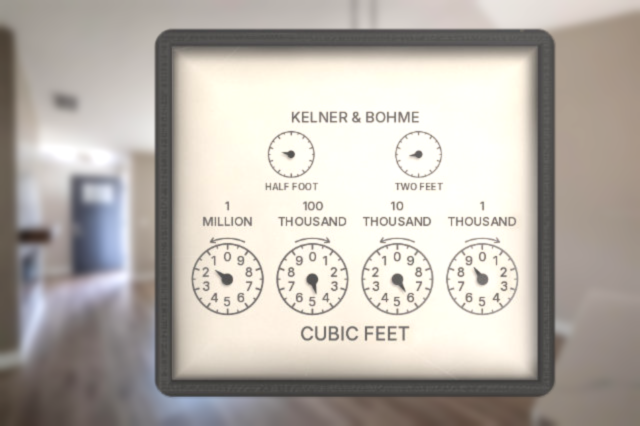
value=145900 unit=ft³
